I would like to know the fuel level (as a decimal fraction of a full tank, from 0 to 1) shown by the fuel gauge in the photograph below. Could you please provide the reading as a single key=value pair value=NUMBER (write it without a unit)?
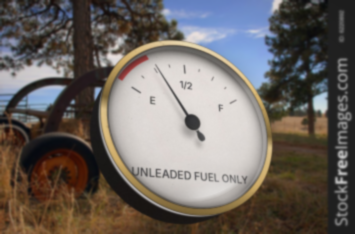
value=0.25
